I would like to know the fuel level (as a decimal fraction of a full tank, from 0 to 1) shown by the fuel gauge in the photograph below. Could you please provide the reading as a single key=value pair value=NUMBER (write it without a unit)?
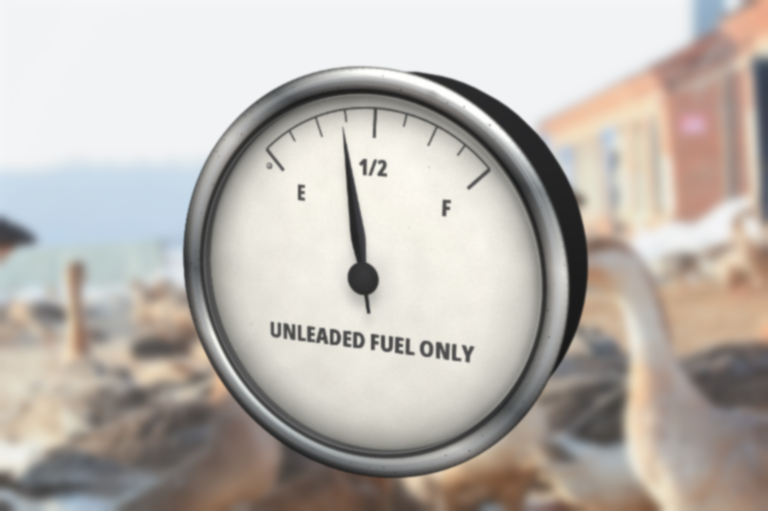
value=0.375
